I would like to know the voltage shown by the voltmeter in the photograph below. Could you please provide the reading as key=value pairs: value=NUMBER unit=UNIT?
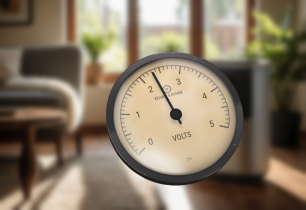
value=2.3 unit=V
